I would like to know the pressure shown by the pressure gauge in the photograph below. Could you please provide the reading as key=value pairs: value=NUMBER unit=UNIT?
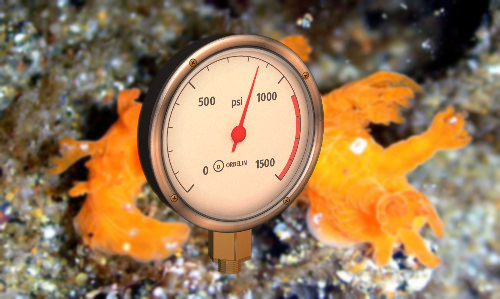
value=850 unit=psi
